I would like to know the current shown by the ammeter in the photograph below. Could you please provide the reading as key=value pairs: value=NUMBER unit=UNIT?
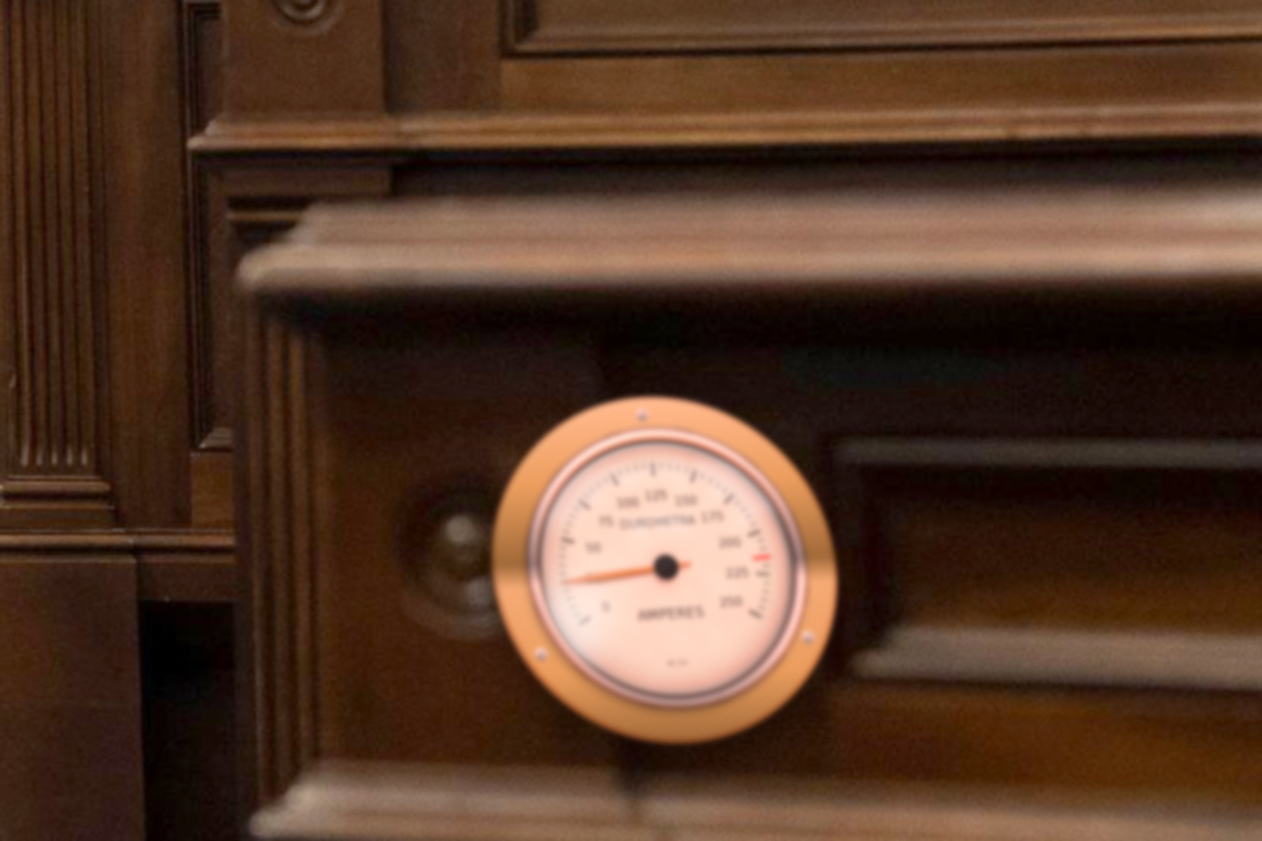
value=25 unit=A
